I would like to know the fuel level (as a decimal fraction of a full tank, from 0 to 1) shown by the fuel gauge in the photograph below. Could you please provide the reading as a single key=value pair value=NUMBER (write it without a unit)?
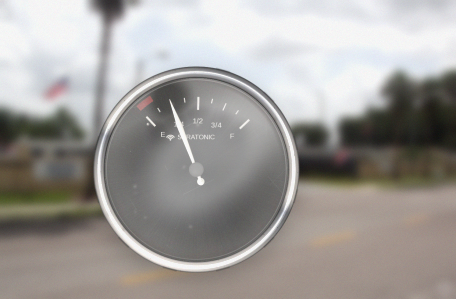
value=0.25
